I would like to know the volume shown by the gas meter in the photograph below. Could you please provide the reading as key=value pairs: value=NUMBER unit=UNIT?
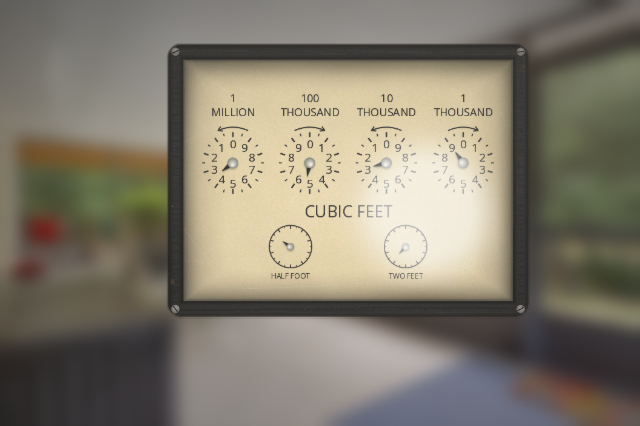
value=352900 unit=ft³
